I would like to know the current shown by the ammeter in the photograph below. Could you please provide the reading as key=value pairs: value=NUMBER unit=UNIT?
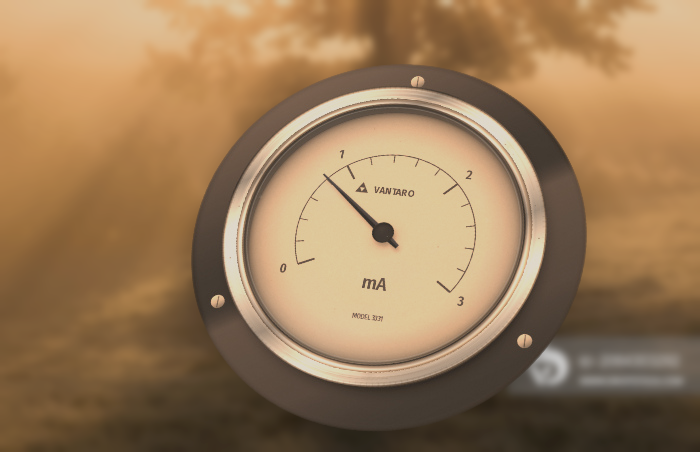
value=0.8 unit=mA
